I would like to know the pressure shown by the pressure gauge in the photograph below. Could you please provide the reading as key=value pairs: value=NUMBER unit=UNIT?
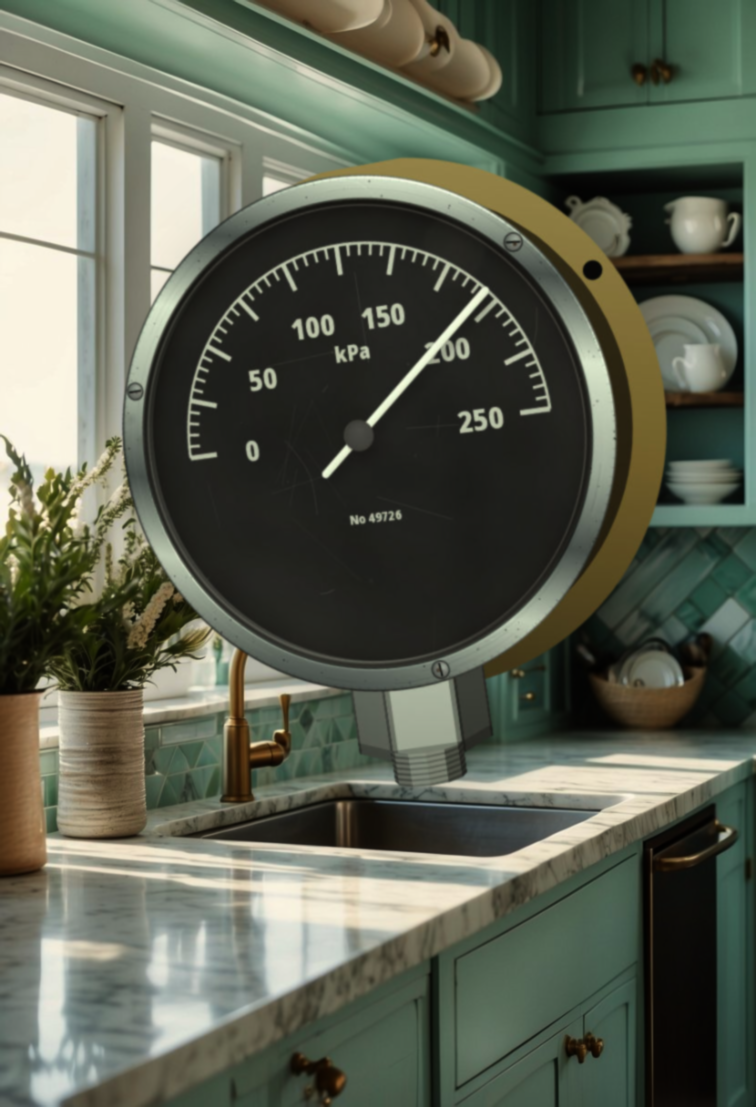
value=195 unit=kPa
